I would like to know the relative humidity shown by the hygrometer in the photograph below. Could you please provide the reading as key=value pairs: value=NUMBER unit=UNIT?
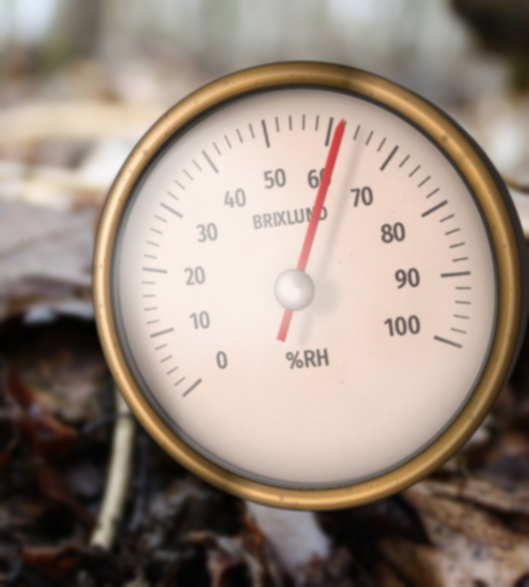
value=62 unit=%
